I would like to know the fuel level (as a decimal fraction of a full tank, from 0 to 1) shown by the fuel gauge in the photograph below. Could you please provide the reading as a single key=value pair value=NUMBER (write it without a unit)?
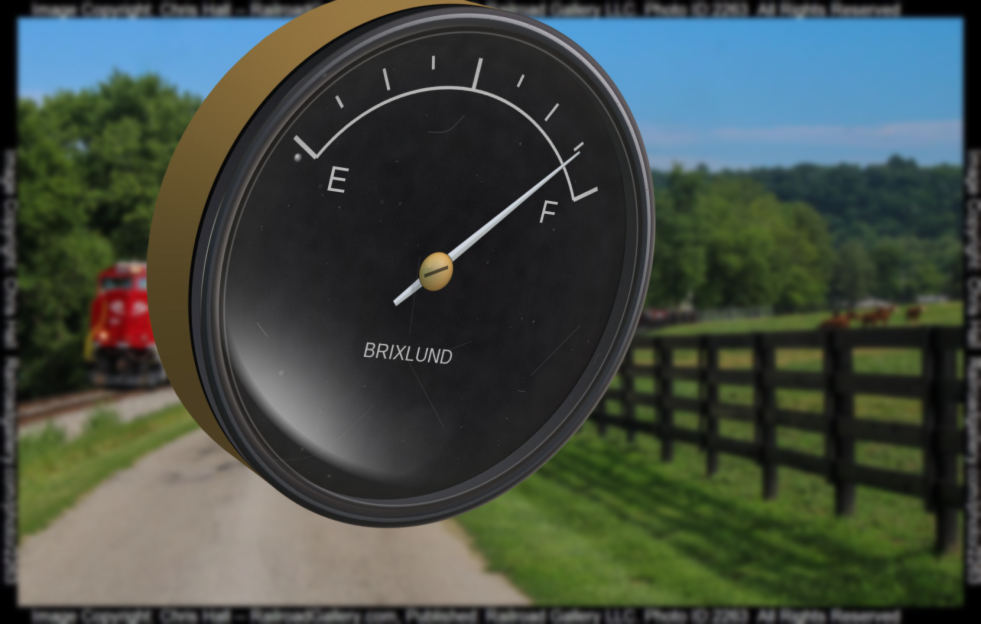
value=0.875
